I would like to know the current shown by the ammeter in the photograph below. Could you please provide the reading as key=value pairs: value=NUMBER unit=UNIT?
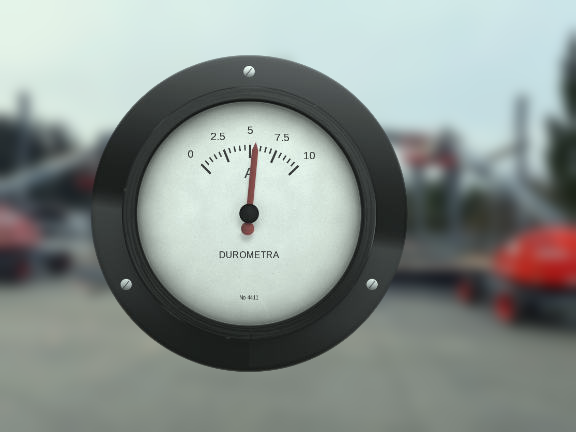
value=5.5 unit=A
